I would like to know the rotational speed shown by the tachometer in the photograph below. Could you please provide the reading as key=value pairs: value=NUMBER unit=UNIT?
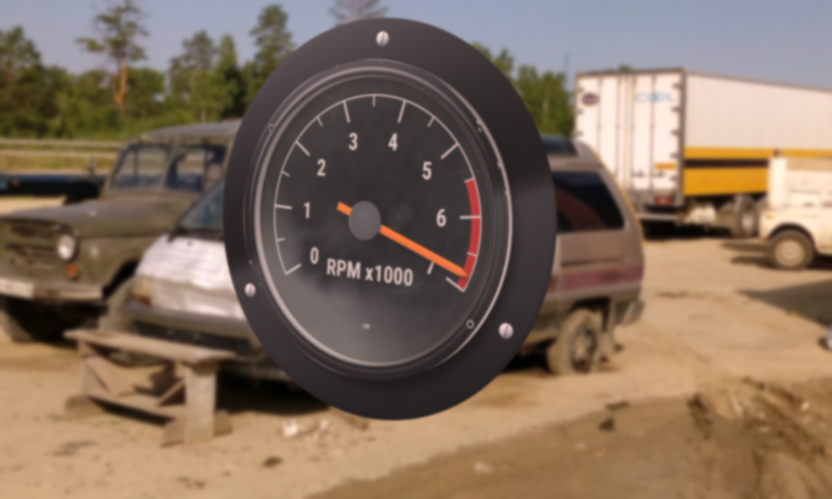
value=6750 unit=rpm
